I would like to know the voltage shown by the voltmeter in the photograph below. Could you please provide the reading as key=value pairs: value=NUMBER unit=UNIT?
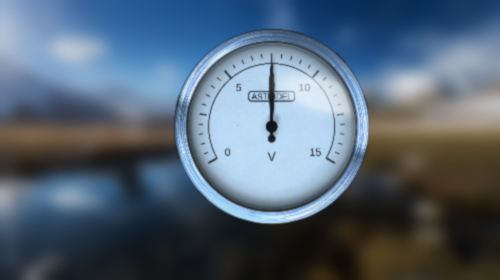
value=7.5 unit=V
